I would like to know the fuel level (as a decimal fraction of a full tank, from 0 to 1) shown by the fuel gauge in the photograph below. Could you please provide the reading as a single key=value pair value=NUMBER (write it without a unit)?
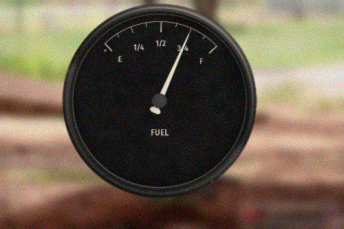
value=0.75
